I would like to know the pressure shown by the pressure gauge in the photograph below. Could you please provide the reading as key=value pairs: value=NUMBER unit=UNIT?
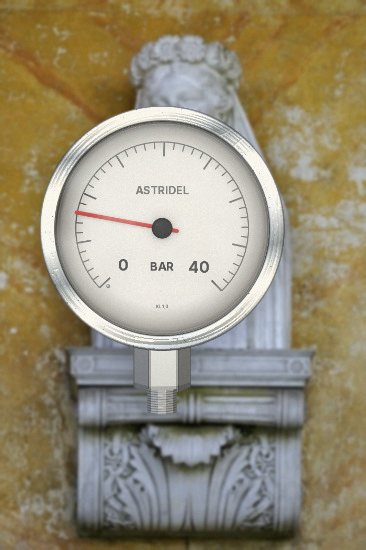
value=8 unit=bar
